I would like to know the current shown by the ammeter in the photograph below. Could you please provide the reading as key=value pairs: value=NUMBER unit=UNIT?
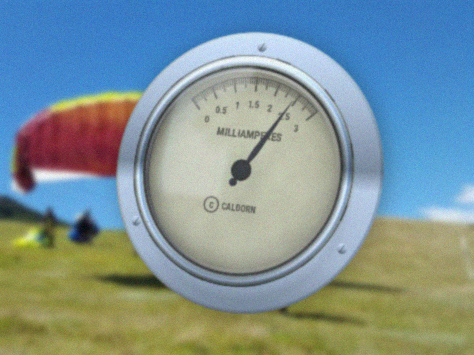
value=2.5 unit=mA
